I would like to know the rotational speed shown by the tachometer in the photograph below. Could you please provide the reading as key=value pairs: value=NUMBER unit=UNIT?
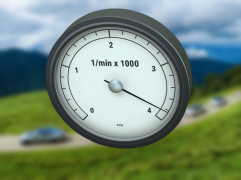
value=3800 unit=rpm
